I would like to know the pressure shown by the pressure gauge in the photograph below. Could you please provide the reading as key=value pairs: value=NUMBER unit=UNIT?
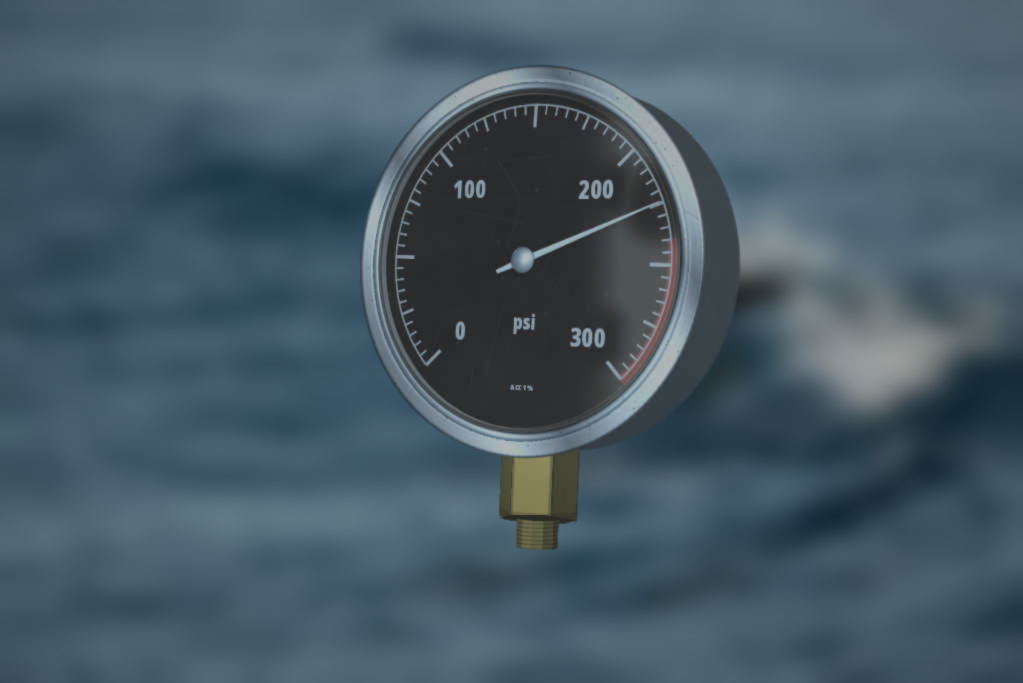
value=225 unit=psi
